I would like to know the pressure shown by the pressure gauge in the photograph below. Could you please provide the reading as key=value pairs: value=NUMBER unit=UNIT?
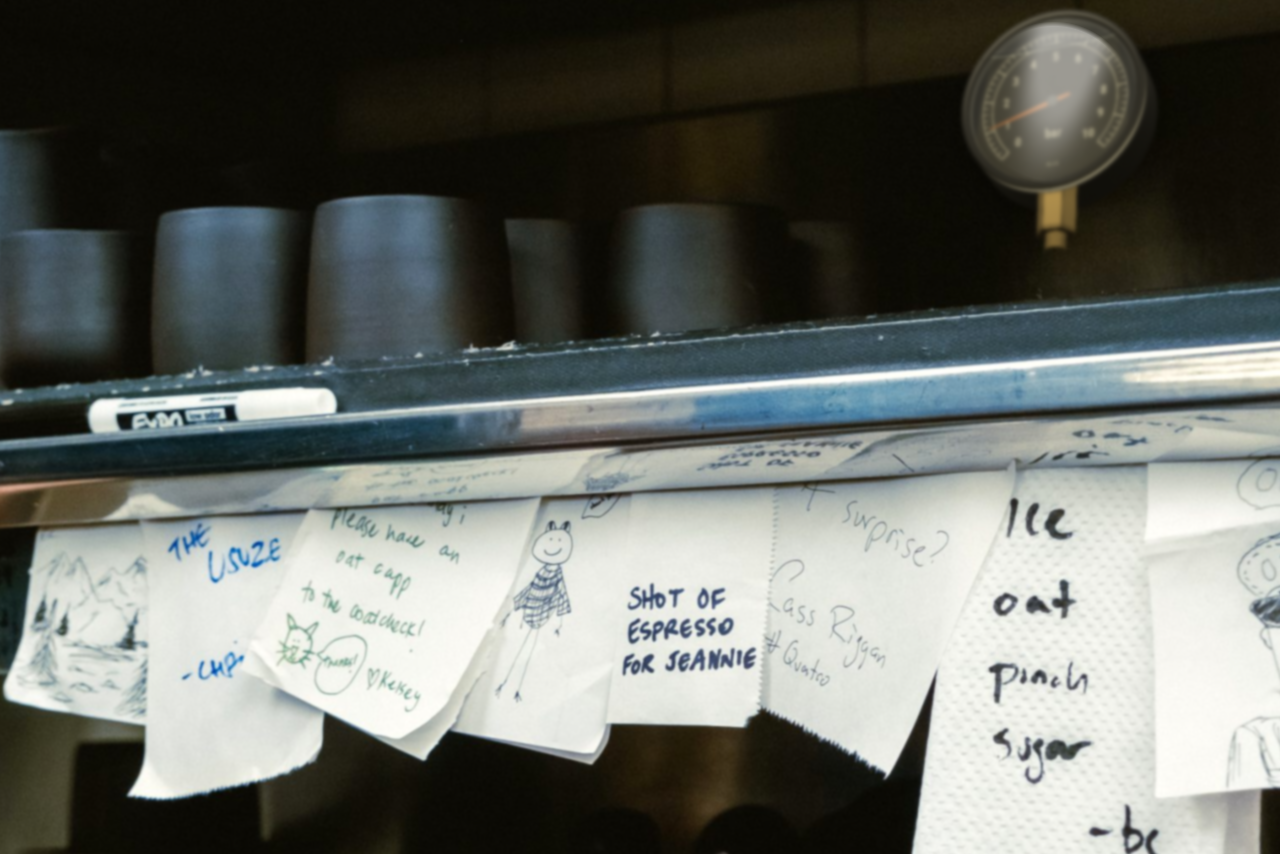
value=1 unit=bar
